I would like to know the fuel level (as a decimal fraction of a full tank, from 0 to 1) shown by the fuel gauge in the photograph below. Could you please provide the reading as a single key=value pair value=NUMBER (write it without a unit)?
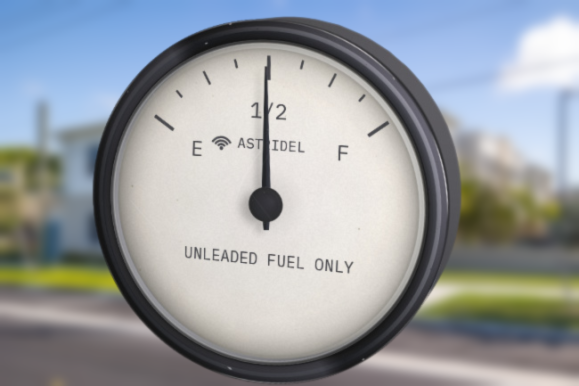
value=0.5
